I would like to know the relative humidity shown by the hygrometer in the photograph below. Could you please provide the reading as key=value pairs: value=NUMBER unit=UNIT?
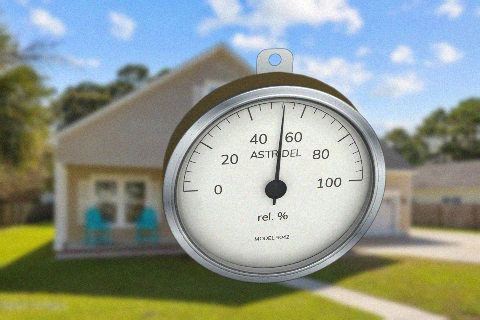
value=52 unit=%
